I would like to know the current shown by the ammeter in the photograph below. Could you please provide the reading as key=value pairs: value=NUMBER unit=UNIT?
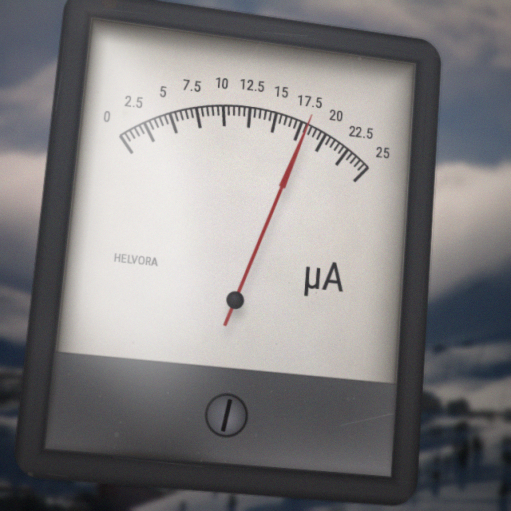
value=18 unit=µA
